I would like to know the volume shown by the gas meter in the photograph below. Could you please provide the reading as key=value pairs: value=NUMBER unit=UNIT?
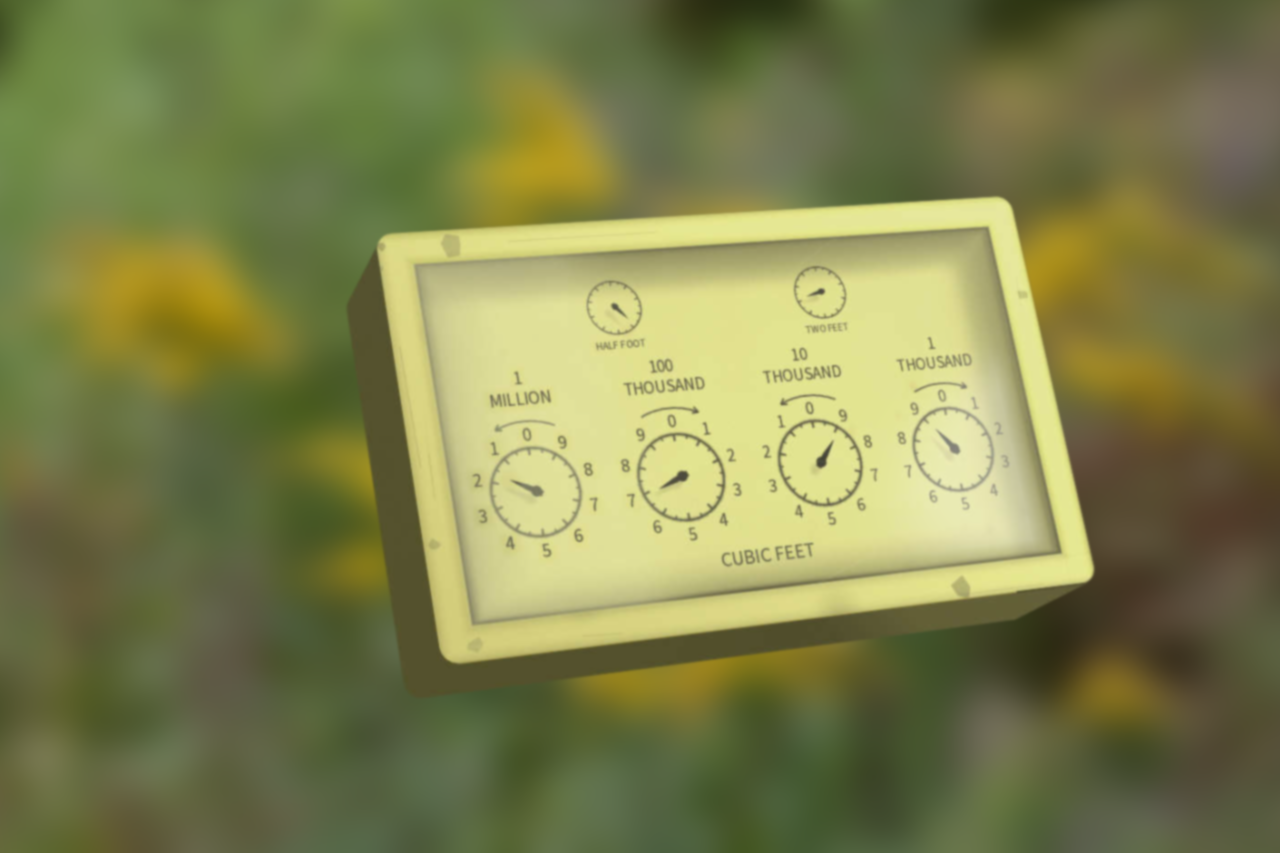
value=168900 unit=ft³
